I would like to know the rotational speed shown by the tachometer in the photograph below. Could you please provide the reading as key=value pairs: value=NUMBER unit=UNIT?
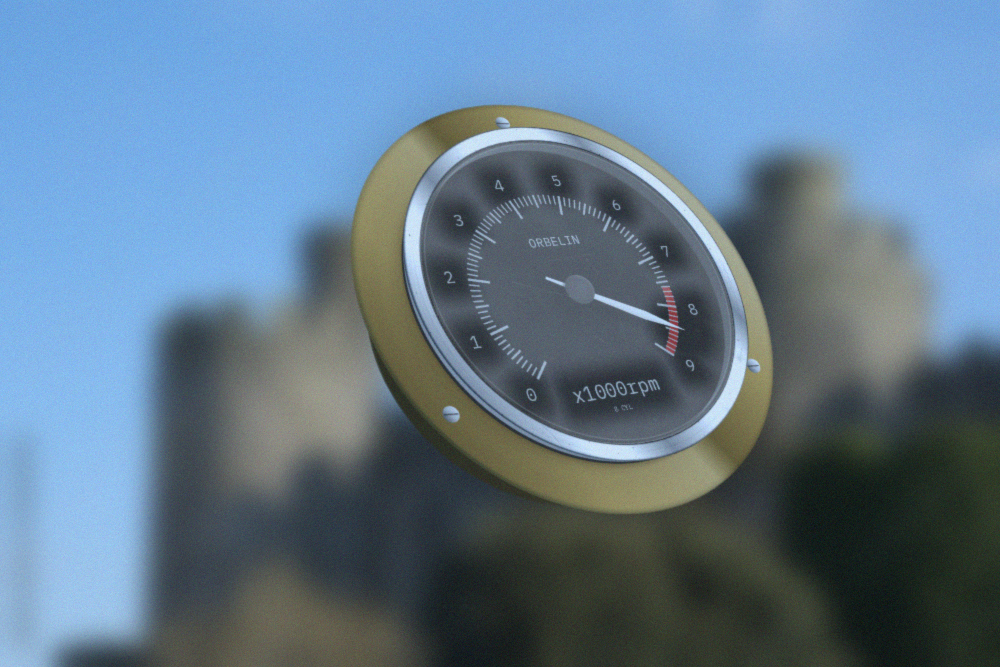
value=8500 unit=rpm
